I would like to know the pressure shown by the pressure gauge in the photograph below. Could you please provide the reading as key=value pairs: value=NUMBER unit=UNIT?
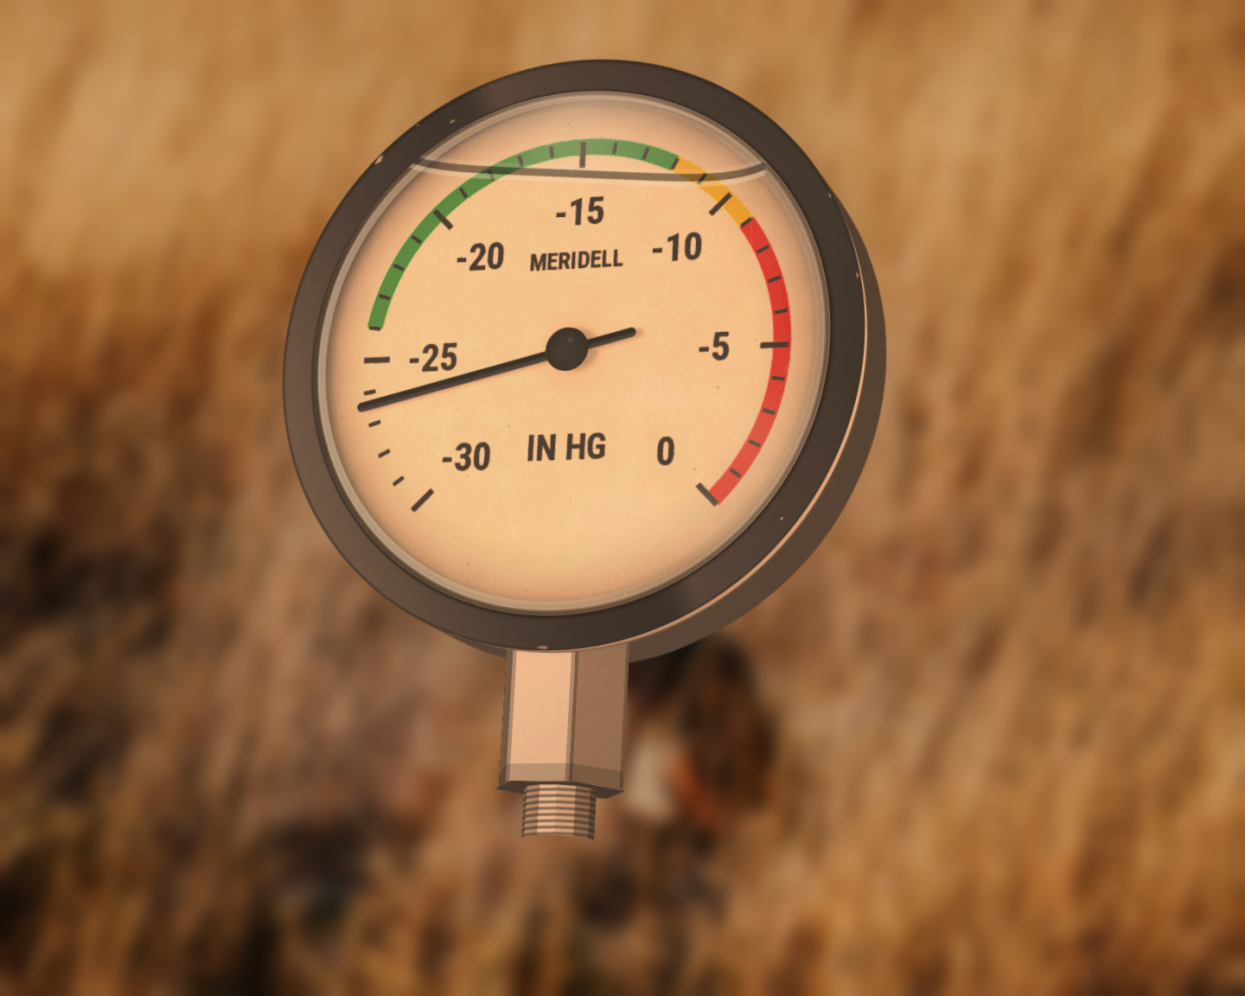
value=-26.5 unit=inHg
